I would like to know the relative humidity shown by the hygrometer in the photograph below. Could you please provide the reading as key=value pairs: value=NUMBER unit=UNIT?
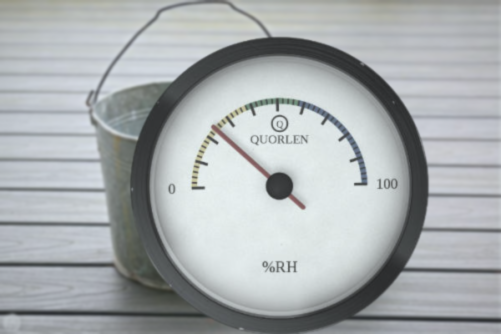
value=24 unit=%
